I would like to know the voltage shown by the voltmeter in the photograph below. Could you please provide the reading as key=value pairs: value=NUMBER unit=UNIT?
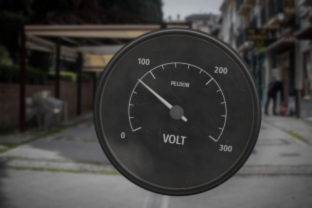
value=80 unit=V
